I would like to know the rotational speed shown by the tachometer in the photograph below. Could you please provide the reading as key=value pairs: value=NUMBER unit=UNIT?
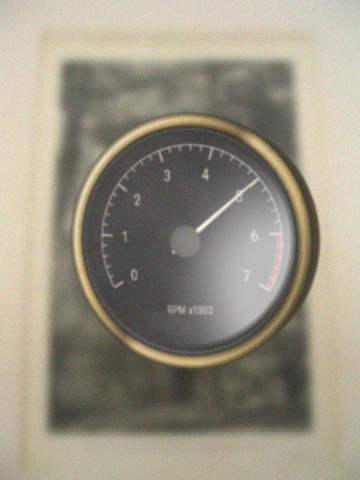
value=5000 unit=rpm
